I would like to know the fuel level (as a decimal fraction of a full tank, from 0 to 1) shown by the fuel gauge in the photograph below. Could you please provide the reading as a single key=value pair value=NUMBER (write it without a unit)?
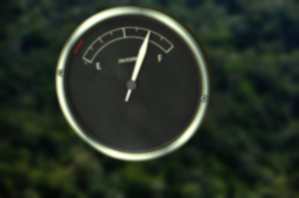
value=0.75
